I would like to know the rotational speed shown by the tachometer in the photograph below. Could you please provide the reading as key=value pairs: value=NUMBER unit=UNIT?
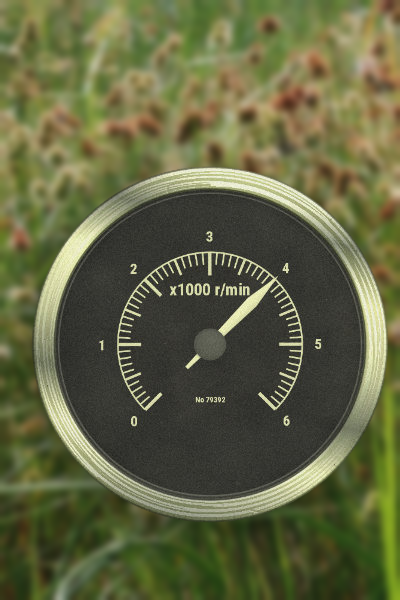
value=4000 unit=rpm
